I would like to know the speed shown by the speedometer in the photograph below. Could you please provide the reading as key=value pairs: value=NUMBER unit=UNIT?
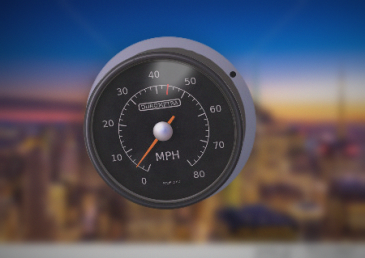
value=4 unit=mph
